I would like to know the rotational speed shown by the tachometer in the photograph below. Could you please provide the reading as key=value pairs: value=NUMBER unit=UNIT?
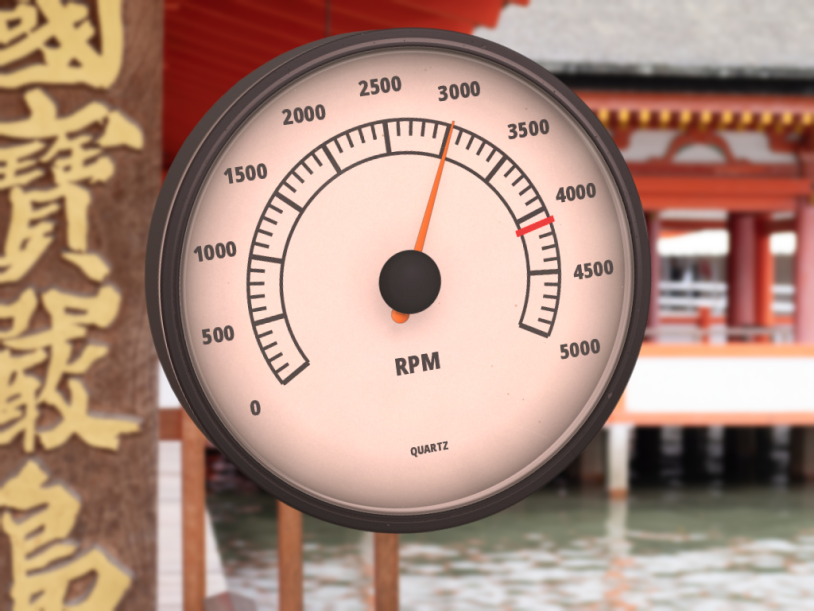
value=3000 unit=rpm
